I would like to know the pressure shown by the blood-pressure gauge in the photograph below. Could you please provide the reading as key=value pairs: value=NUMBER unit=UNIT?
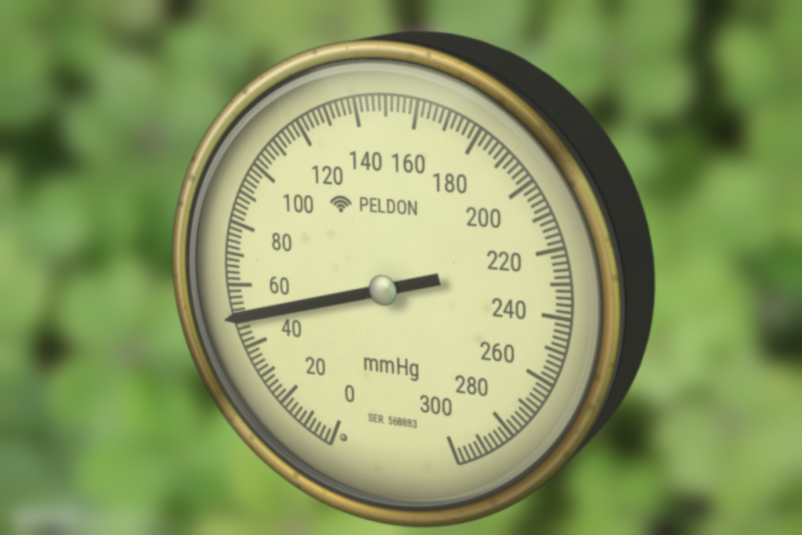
value=50 unit=mmHg
